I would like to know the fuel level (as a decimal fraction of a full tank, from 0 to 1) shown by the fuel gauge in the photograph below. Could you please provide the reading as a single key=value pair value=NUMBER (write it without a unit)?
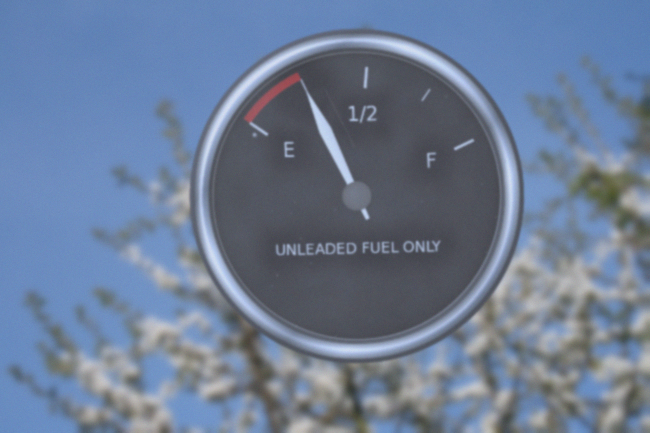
value=0.25
